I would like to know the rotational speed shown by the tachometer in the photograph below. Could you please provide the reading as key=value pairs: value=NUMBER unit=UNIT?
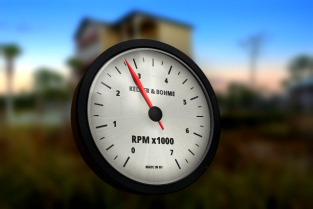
value=2750 unit=rpm
